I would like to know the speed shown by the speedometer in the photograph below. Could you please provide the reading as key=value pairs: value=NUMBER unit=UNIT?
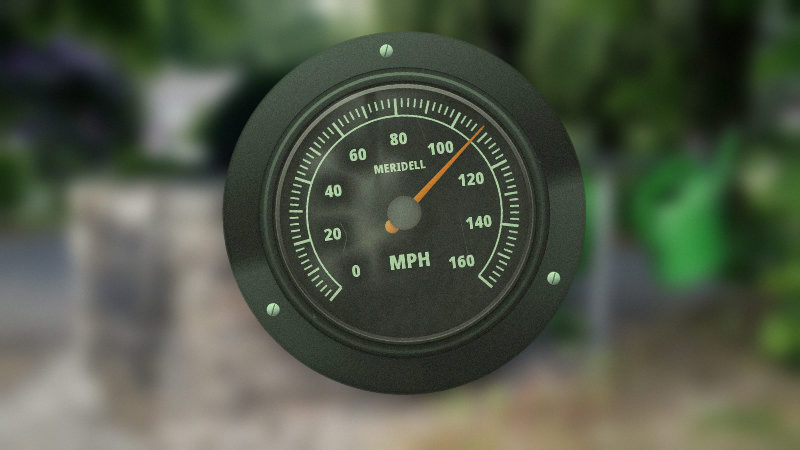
value=108 unit=mph
